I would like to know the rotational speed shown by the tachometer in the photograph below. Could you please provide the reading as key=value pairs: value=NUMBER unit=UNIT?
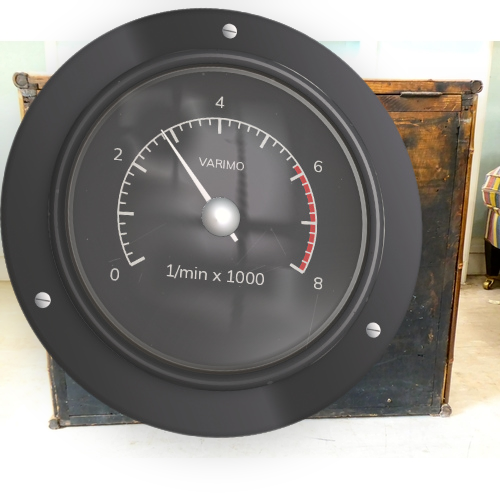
value=2800 unit=rpm
